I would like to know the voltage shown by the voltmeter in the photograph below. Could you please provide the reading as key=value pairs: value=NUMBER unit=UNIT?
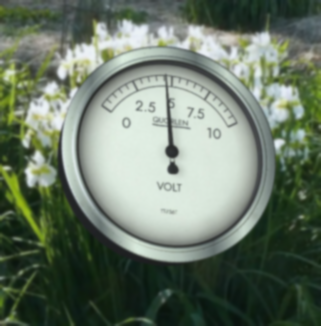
value=4.5 unit=V
